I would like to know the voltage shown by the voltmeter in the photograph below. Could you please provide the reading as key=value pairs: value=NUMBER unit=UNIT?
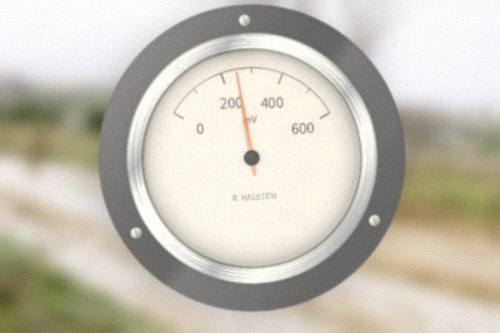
value=250 unit=mV
